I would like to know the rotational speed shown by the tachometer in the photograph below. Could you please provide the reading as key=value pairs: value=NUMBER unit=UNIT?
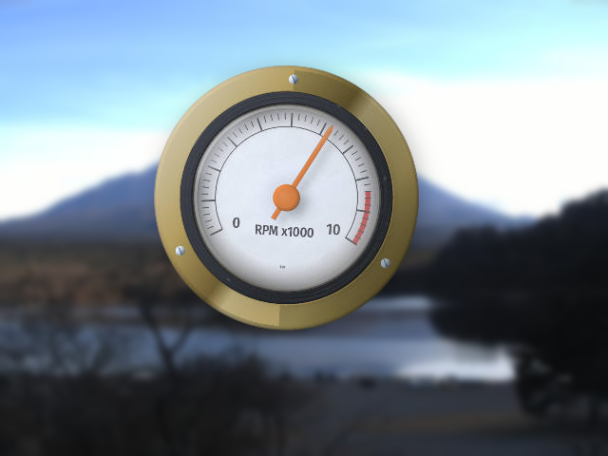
value=6200 unit=rpm
